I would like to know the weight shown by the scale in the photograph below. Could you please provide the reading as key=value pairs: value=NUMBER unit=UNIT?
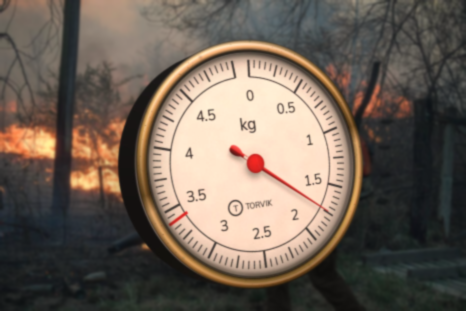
value=1.75 unit=kg
